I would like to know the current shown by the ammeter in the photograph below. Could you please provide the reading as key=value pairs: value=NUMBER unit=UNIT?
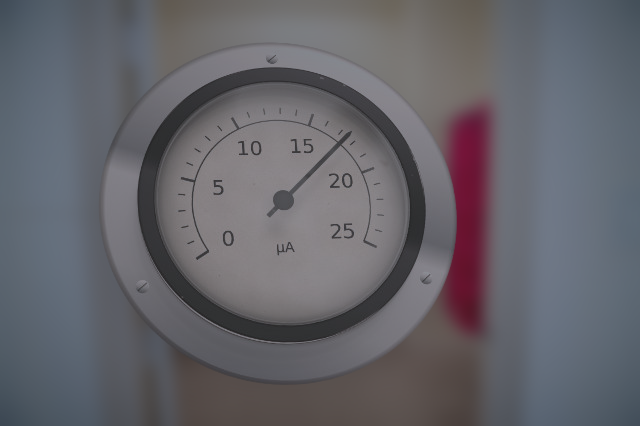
value=17.5 unit=µA
